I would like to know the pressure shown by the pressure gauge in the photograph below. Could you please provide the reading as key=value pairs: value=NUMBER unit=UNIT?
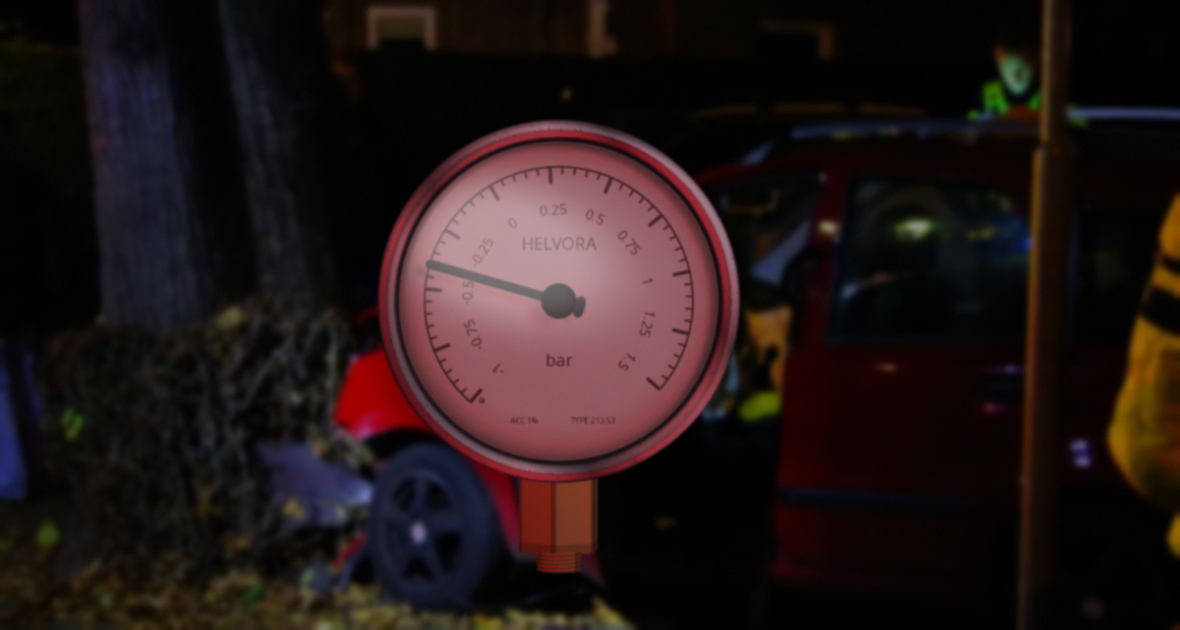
value=-0.4 unit=bar
